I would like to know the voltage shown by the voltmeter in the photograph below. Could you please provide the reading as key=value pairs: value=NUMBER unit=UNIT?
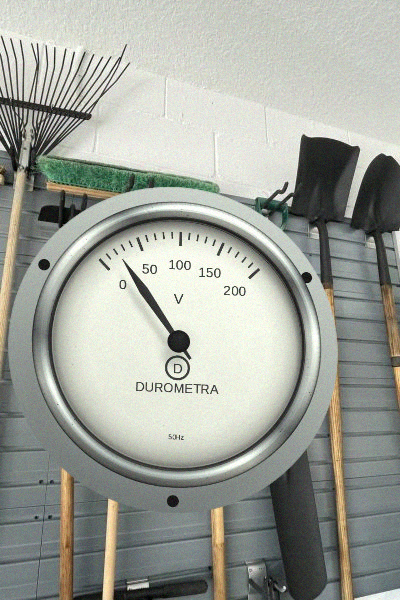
value=20 unit=V
